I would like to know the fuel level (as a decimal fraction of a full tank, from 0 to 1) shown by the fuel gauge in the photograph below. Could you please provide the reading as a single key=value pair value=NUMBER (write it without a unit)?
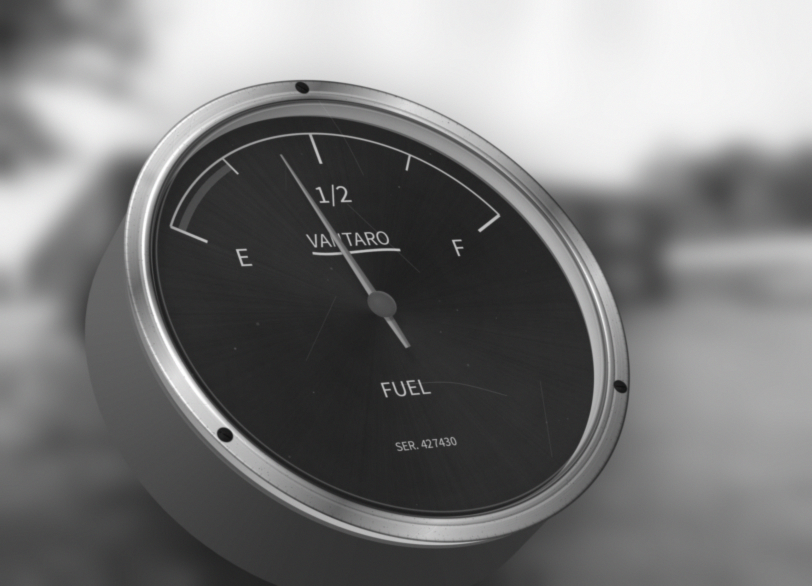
value=0.375
